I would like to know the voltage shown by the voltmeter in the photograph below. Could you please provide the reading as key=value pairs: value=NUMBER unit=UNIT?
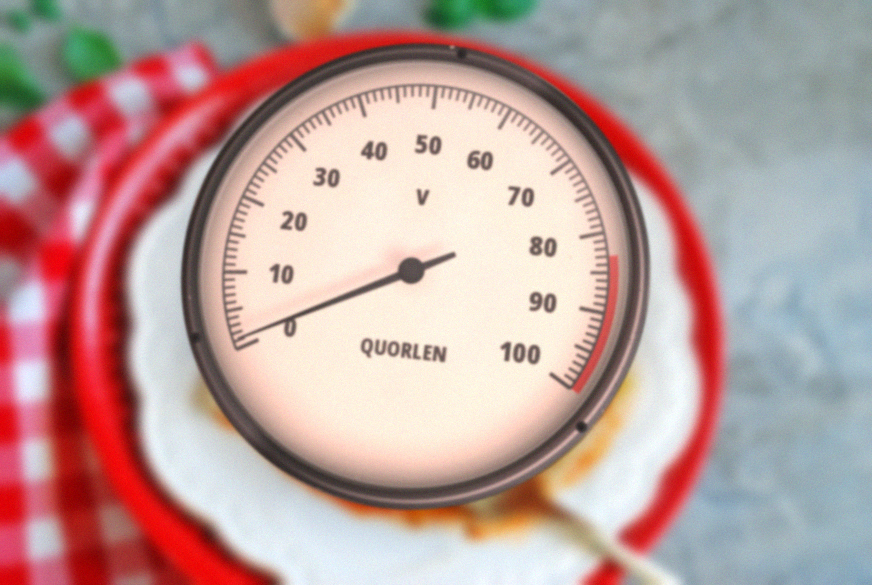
value=1 unit=V
